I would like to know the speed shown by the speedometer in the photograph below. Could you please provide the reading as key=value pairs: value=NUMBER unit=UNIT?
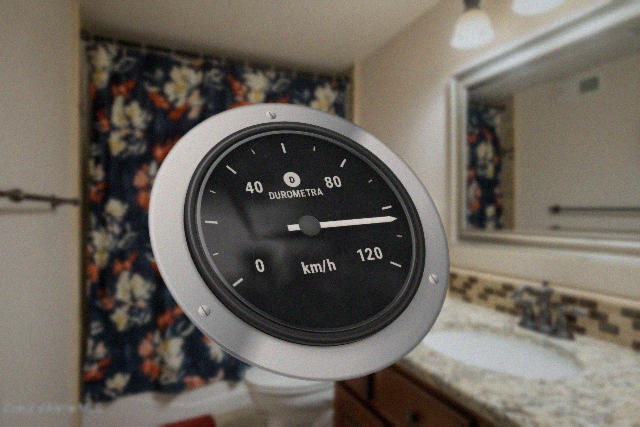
value=105 unit=km/h
